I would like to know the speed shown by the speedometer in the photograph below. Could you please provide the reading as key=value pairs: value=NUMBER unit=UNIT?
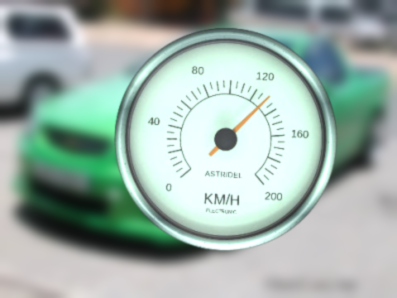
value=130 unit=km/h
